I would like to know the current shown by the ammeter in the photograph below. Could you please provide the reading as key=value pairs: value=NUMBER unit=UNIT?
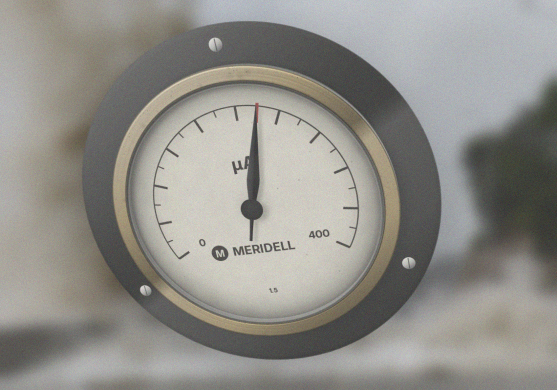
value=220 unit=µA
